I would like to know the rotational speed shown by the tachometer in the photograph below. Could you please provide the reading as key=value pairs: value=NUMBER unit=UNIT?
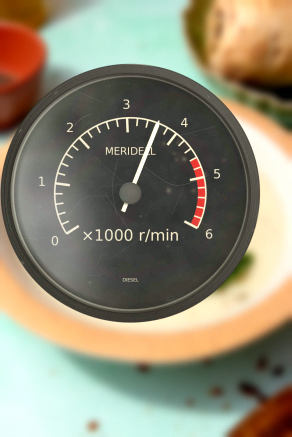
value=3600 unit=rpm
